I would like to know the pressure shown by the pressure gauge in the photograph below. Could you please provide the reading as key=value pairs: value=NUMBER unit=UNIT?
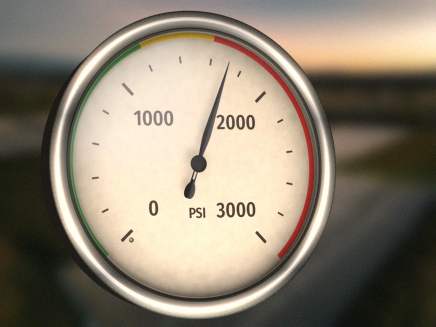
value=1700 unit=psi
